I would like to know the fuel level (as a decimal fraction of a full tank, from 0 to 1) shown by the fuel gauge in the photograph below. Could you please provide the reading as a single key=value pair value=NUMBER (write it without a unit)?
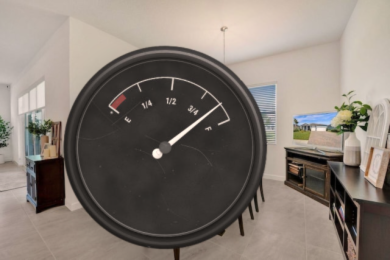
value=0.875
